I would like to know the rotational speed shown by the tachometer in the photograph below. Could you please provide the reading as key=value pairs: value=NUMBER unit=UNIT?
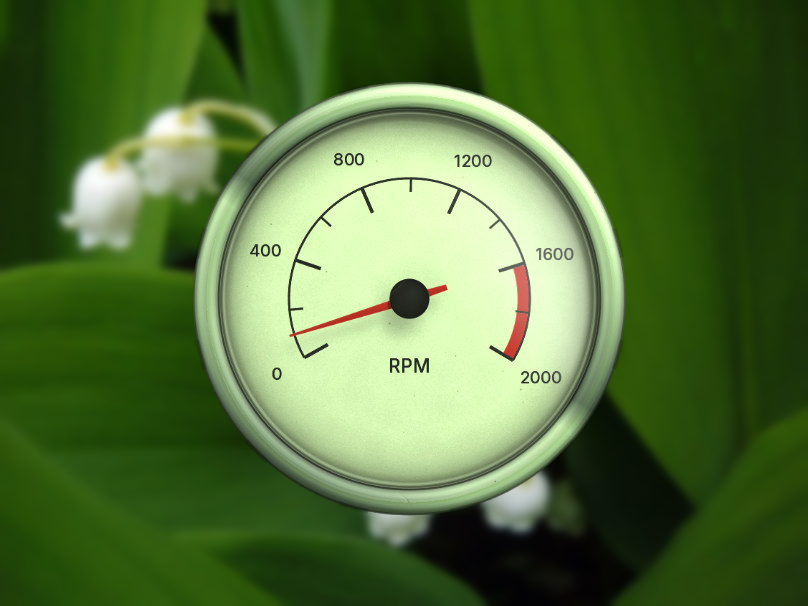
value=100 unit=rpm
